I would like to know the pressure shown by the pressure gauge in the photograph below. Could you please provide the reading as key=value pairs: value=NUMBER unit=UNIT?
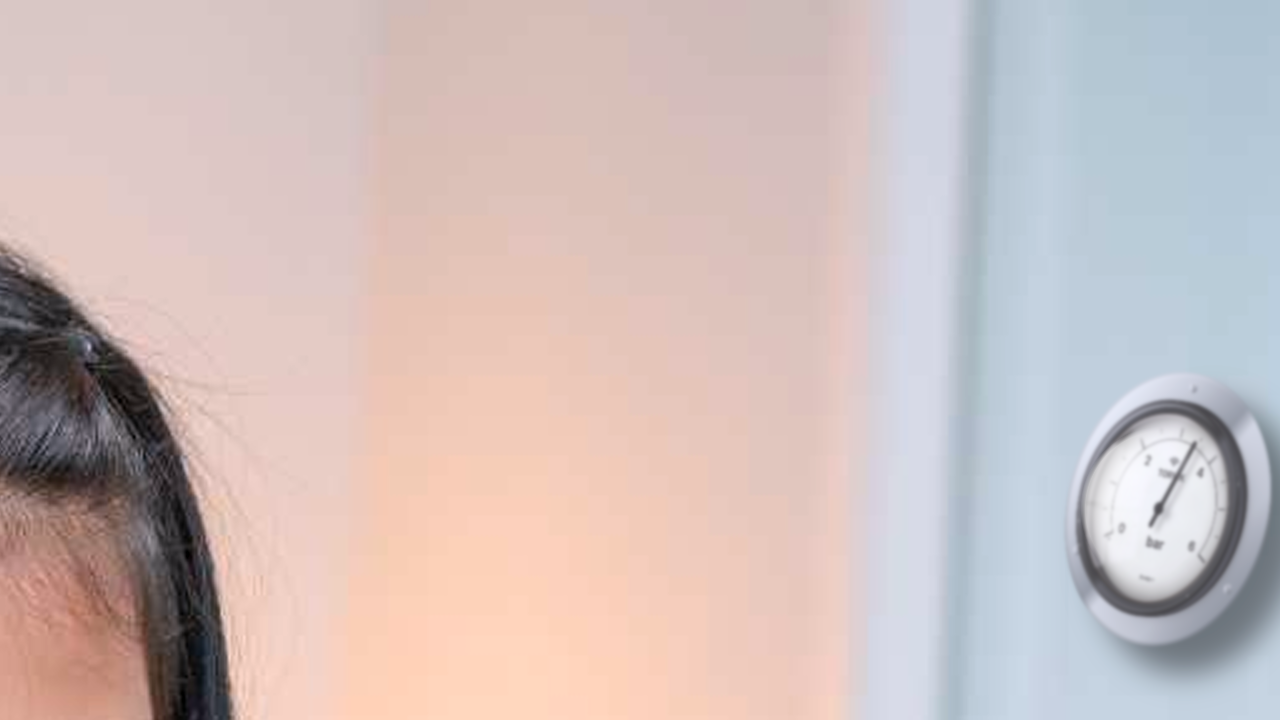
value=3.5 unit=bar
